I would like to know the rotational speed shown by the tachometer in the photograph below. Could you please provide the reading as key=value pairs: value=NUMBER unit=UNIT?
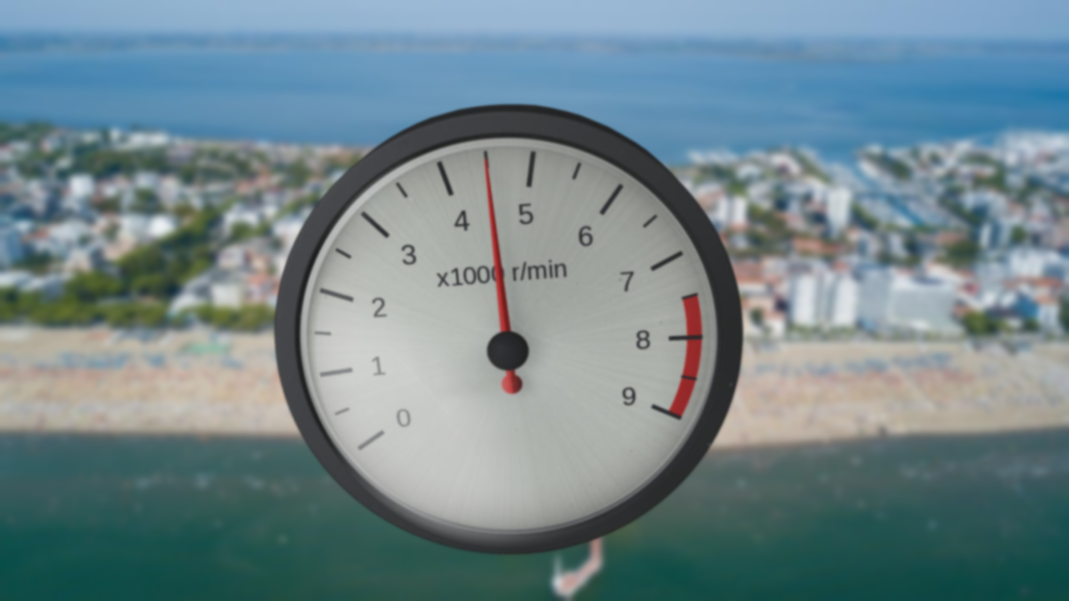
value=4500 unit=rpm
